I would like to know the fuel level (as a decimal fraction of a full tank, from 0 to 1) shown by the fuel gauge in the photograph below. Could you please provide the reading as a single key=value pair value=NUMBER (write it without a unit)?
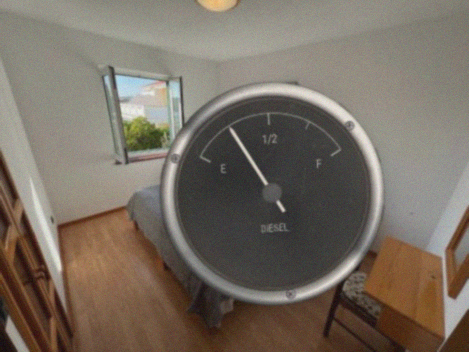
value=0.25
